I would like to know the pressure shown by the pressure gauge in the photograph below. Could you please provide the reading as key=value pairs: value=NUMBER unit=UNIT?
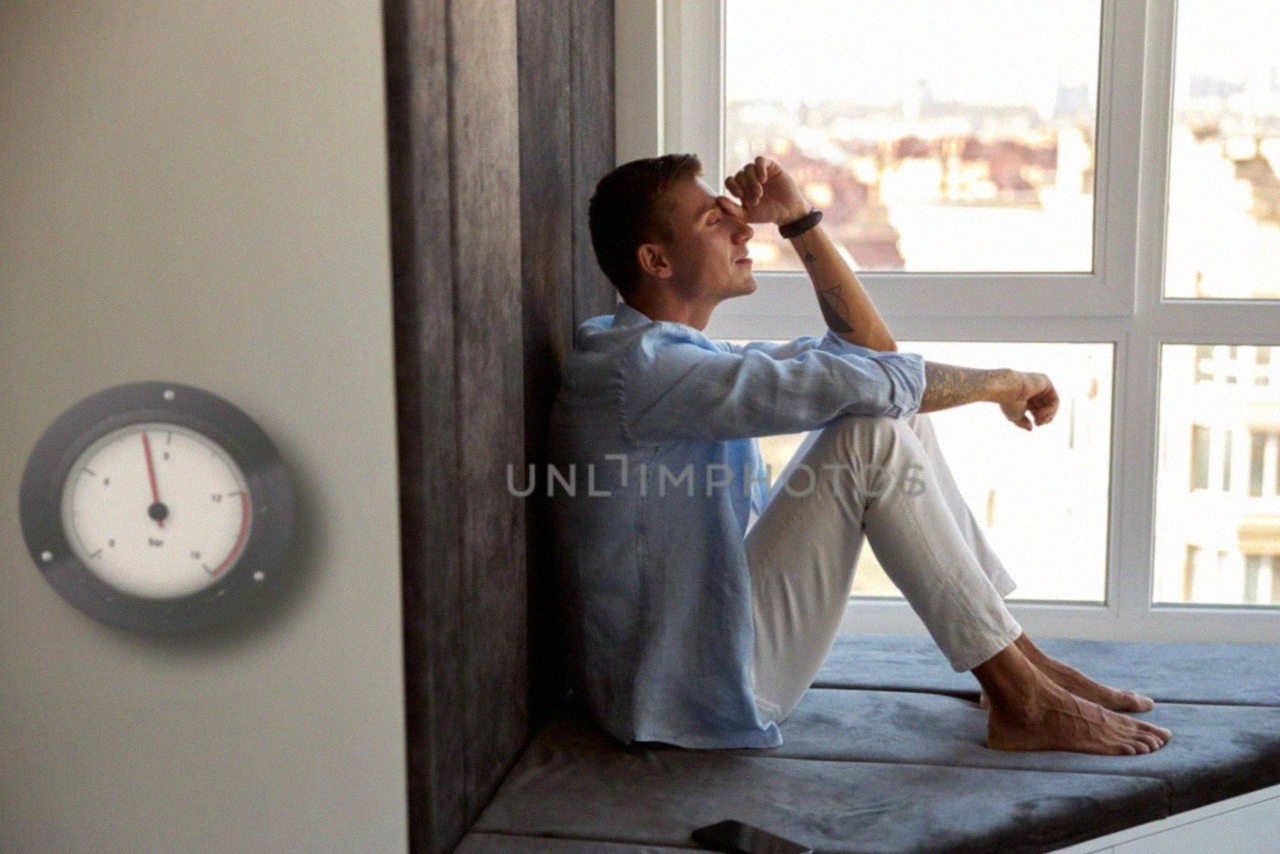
value=7 unit=bar
